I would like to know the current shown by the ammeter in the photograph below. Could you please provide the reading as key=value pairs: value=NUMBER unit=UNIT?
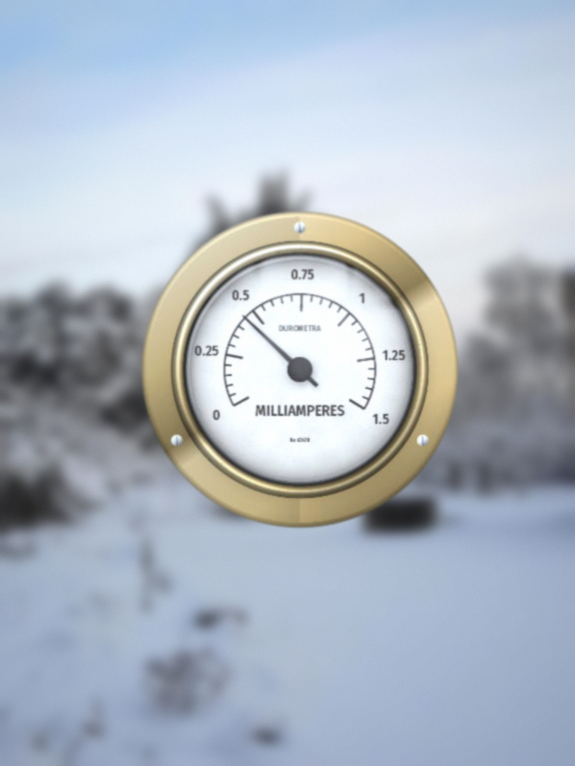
value=0.45 unit=mA
